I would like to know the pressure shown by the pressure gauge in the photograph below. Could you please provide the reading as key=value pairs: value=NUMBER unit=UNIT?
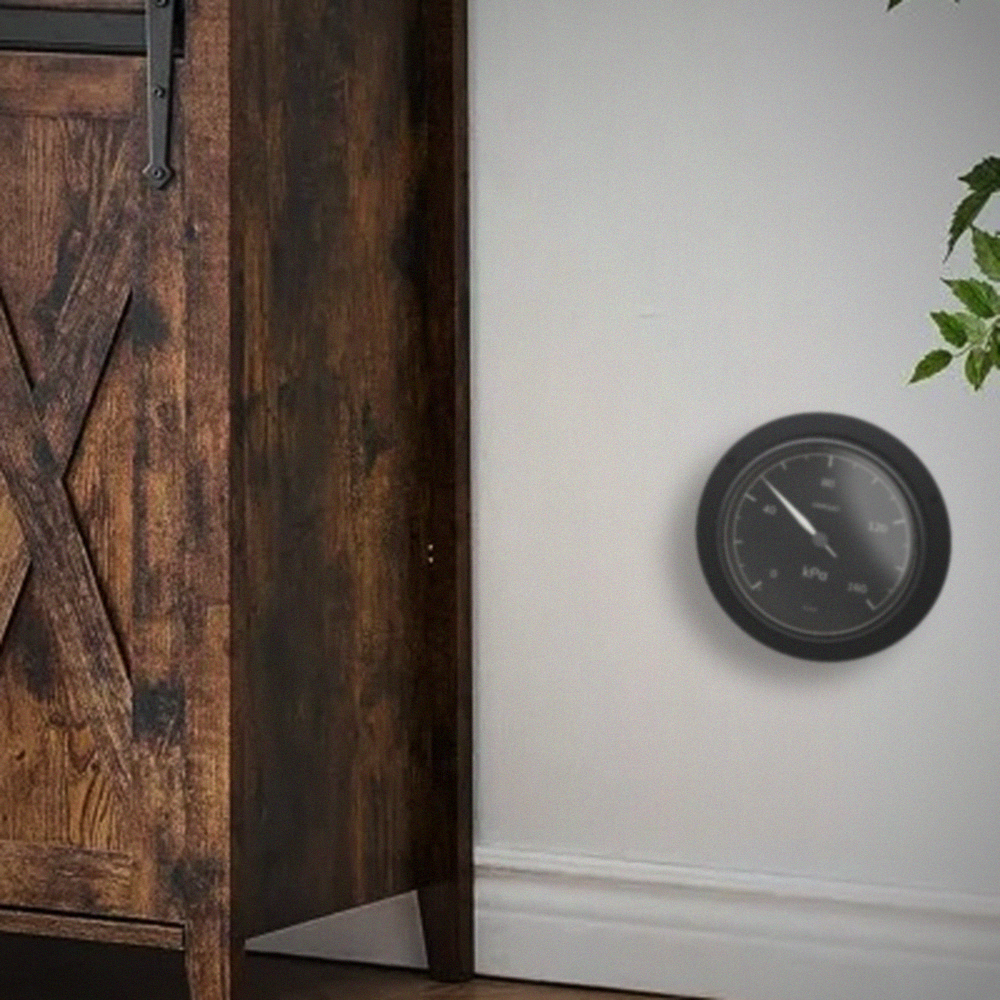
value=50 unit=kPa
